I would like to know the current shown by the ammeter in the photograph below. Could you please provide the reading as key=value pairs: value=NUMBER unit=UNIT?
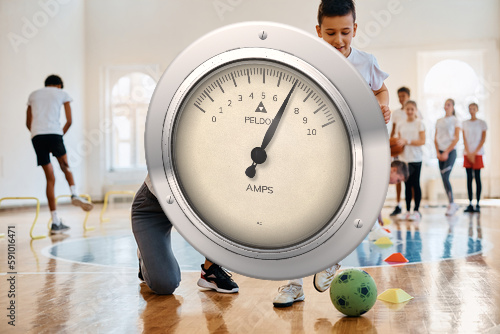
value=7 unit=A
